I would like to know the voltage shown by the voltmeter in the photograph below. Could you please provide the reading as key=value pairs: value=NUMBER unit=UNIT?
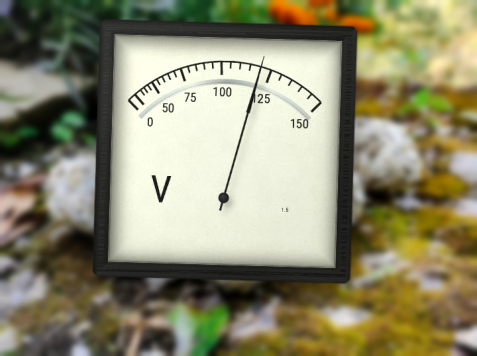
value=120 unit=V
